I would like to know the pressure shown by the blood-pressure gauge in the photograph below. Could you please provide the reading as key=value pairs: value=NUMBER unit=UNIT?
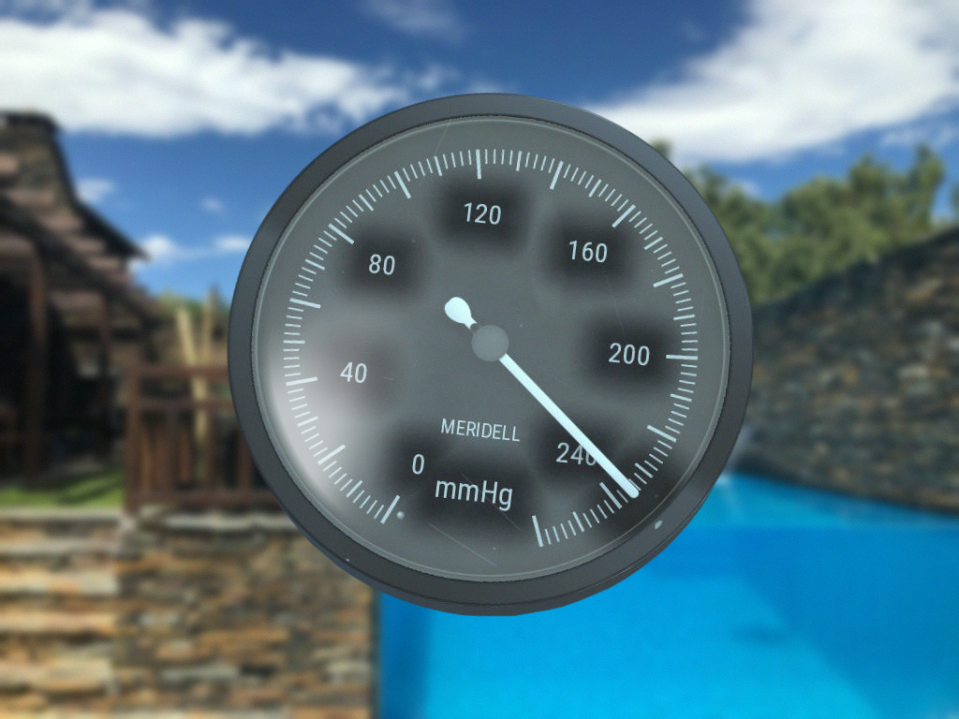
value=236 unit=mmHg
